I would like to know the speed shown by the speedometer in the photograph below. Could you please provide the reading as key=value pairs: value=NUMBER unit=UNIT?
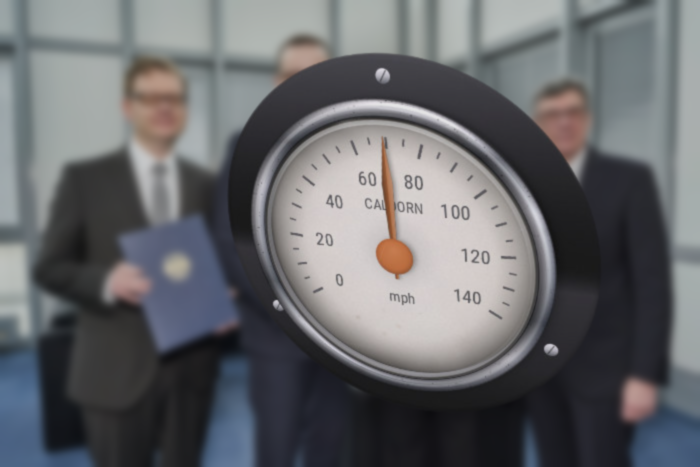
value=70 unit=mph
